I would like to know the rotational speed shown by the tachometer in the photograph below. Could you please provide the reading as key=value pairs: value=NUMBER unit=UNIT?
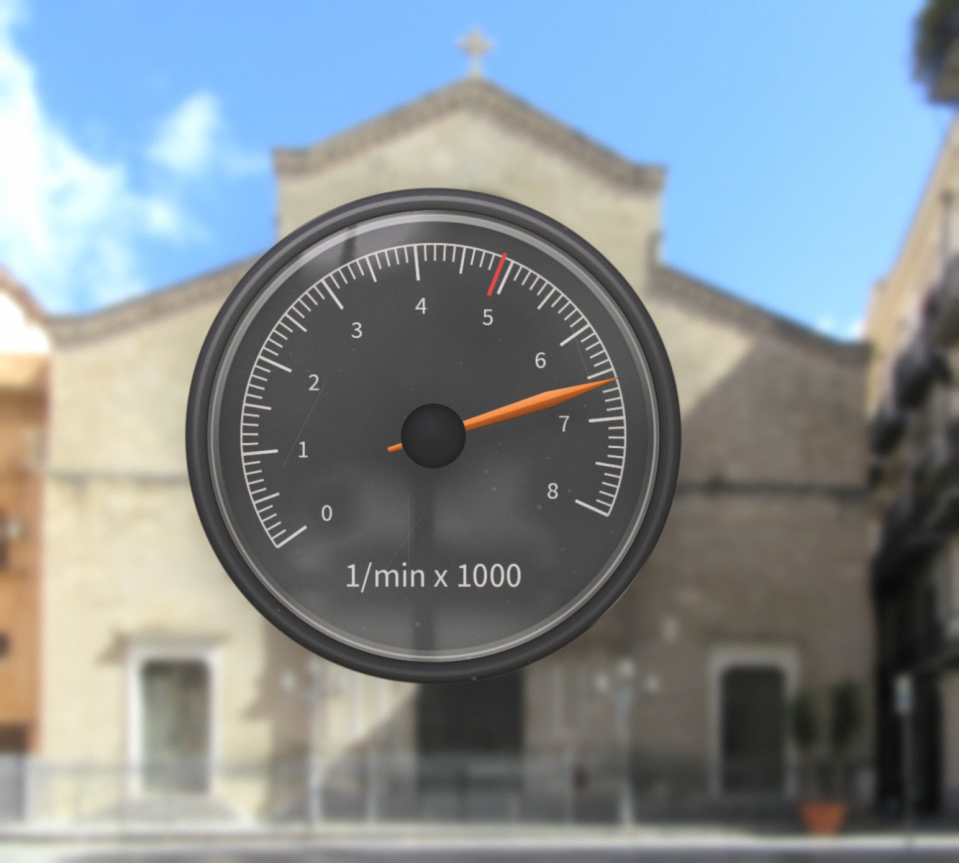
value=6600 unit=rpm
